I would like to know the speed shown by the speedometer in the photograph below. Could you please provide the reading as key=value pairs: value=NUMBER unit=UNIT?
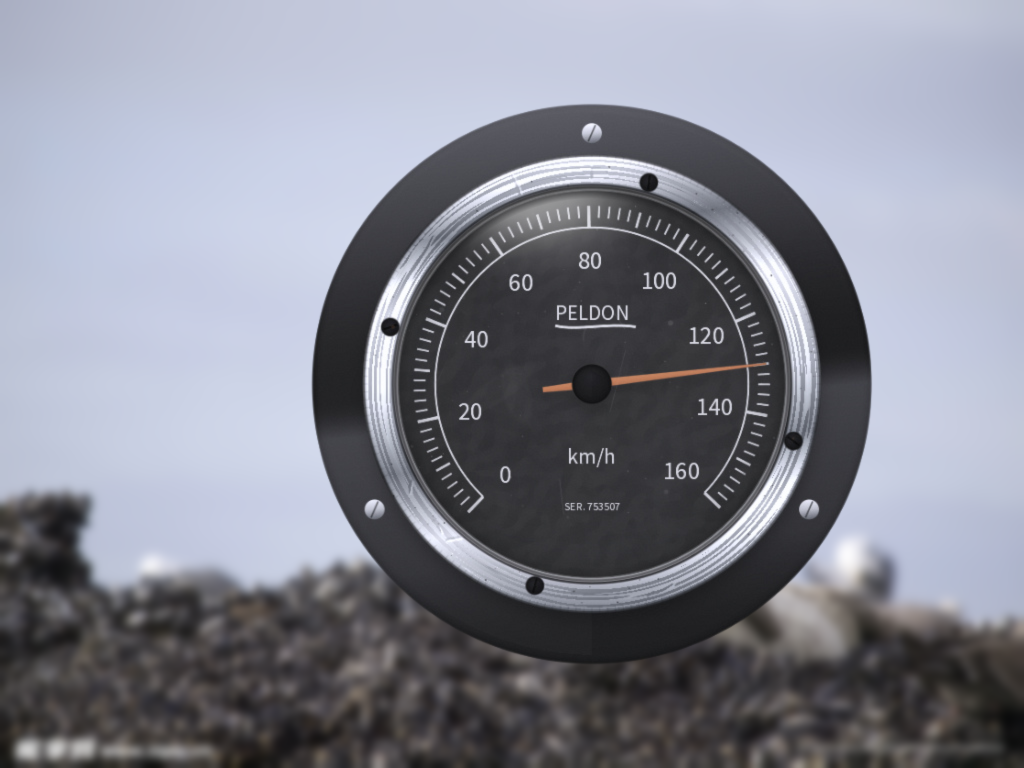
value=130 unit=km/h
